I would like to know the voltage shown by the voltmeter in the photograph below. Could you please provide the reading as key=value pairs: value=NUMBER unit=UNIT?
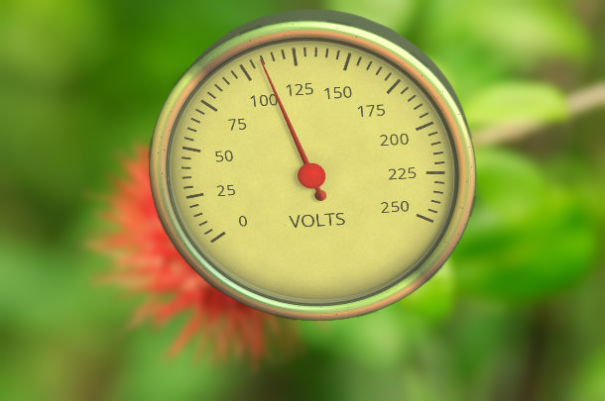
value=110 unit=V
